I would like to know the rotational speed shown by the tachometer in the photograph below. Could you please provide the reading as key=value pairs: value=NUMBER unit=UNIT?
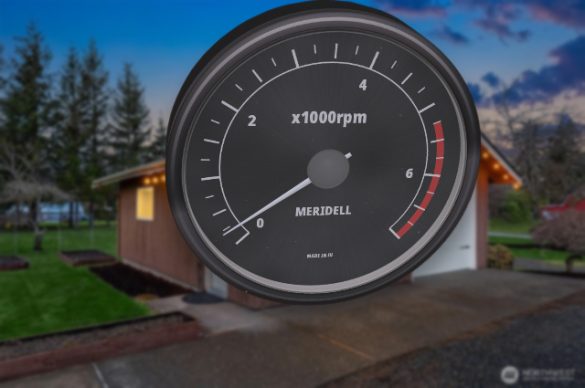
value=250 unit=rpm
